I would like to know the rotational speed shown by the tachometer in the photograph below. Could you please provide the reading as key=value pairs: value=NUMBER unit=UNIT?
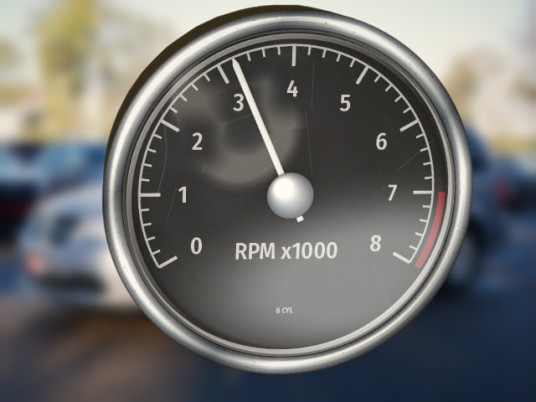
value=3200 unit=rpm
